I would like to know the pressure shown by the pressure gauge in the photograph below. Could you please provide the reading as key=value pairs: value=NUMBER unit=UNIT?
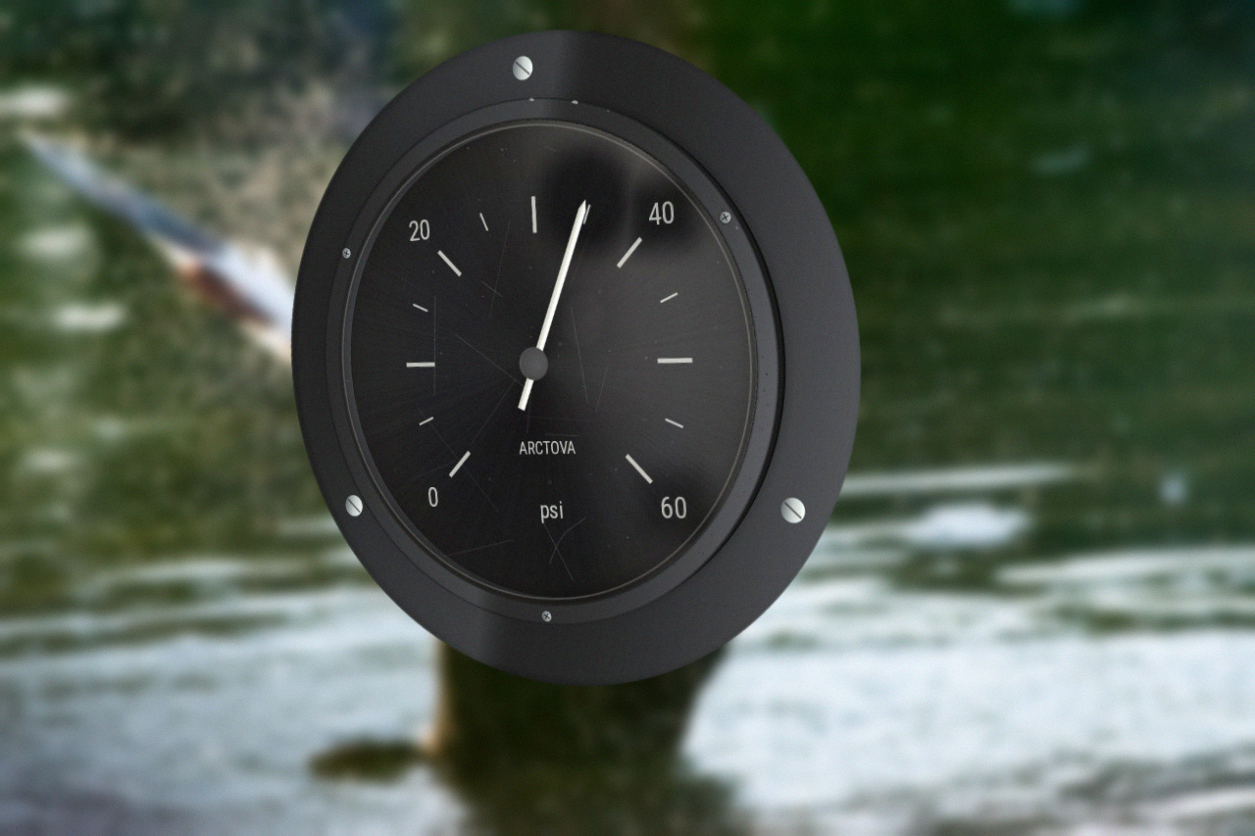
value=35 unit=psi
